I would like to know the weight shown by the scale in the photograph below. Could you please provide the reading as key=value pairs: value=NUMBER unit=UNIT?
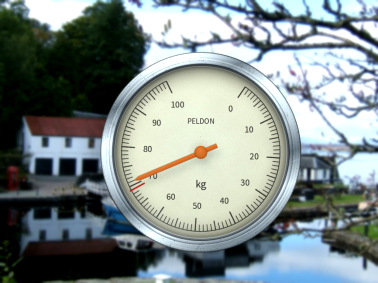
value=71 unit=kg
